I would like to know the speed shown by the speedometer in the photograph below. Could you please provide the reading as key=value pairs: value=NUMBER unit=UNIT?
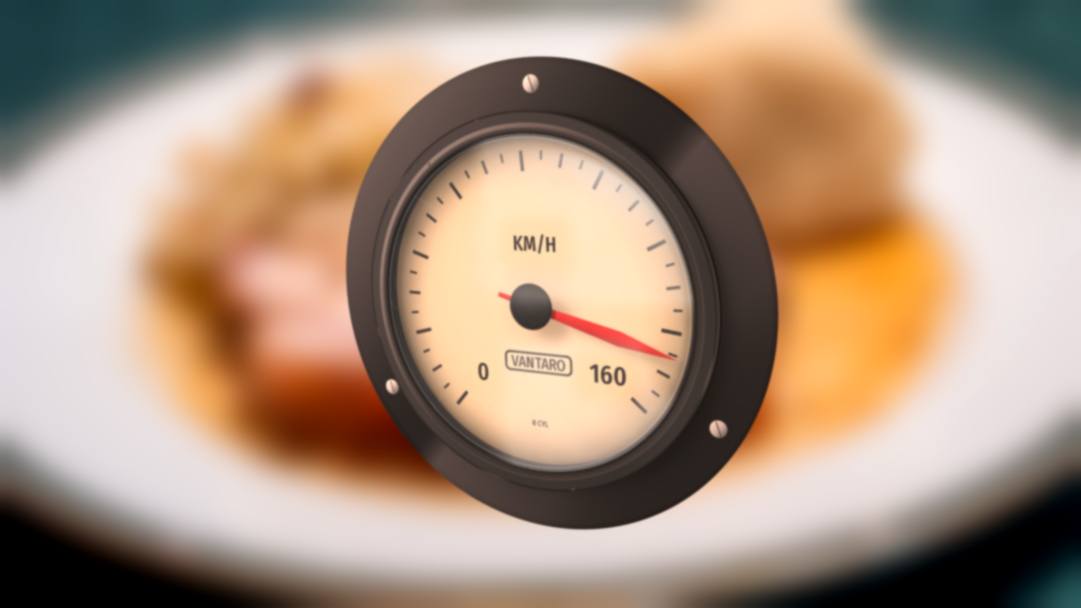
value=145 unit=km/h
